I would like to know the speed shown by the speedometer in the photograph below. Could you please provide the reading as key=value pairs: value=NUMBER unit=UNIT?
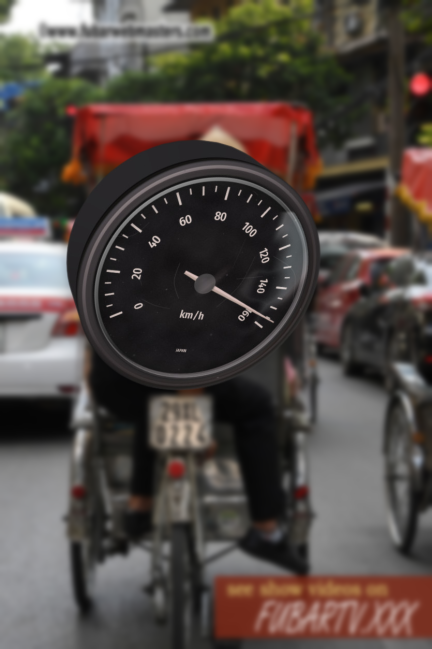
value=155 unit=km/h
